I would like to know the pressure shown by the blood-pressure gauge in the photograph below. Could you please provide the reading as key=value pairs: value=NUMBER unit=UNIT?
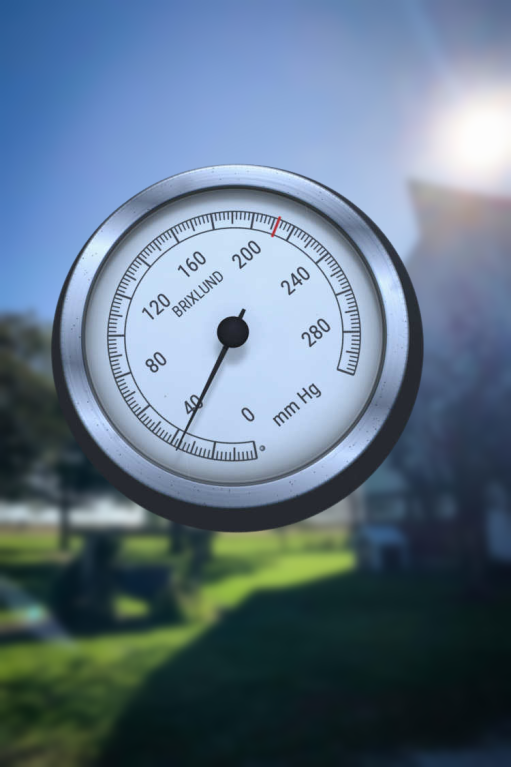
value=36 unit=mmHg
